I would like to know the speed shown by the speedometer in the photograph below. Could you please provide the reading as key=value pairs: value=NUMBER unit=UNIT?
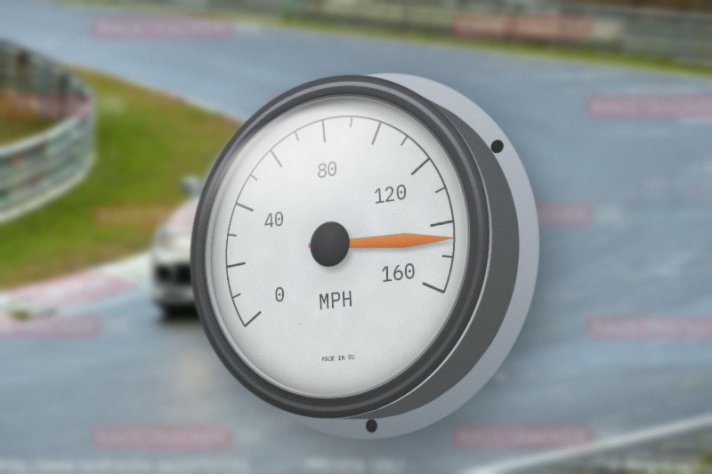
value=145 unit=mph
